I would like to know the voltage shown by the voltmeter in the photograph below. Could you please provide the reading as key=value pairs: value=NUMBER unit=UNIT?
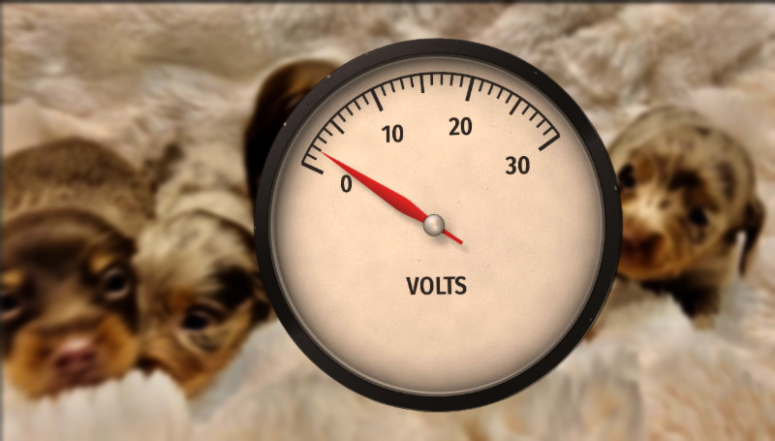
value=2 unit=V
